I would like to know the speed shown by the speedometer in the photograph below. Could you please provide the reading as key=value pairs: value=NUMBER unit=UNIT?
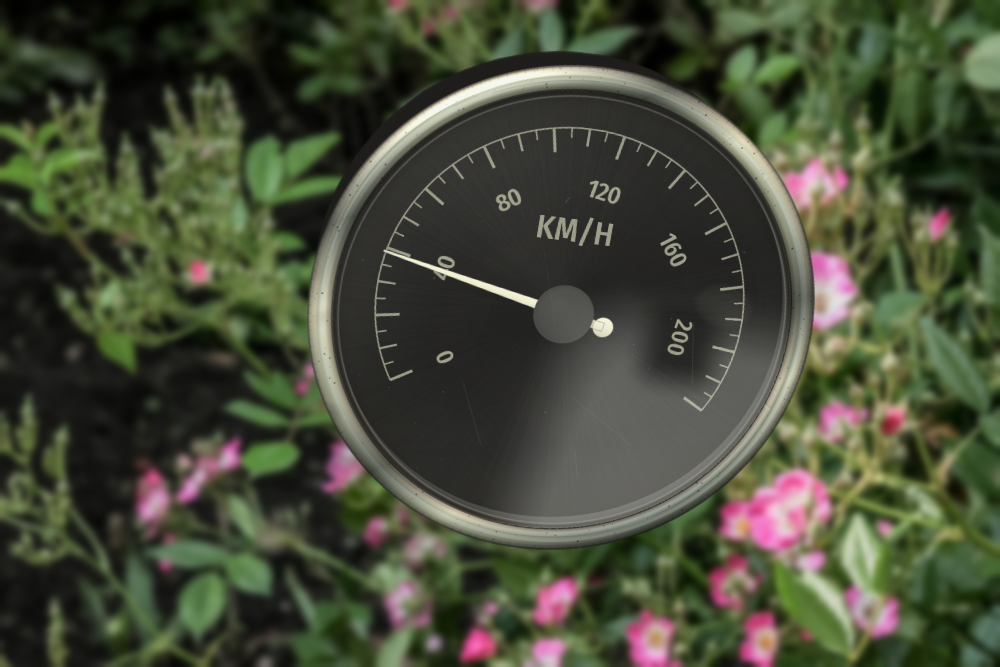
value=40 unit=km/h
